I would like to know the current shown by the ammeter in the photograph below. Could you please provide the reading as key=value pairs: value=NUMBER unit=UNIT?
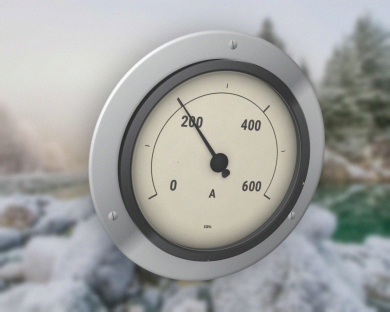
value=200 unit=A
